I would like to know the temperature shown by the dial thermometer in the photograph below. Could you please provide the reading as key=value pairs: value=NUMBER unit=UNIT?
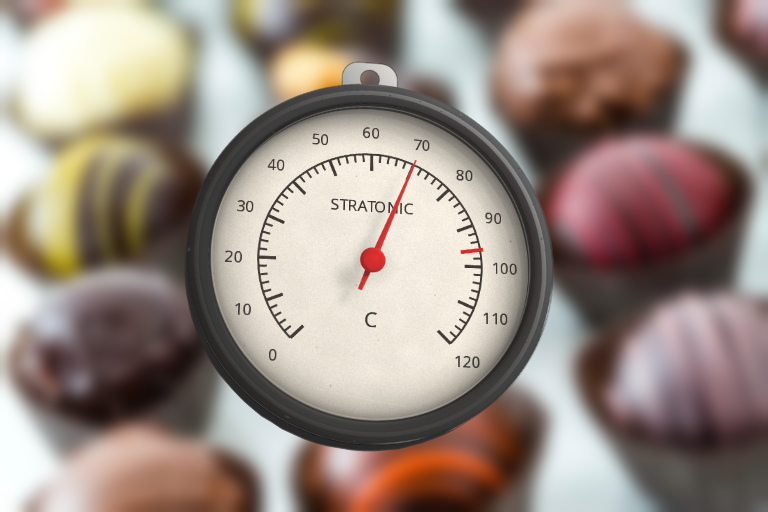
value=70 unit=°C
